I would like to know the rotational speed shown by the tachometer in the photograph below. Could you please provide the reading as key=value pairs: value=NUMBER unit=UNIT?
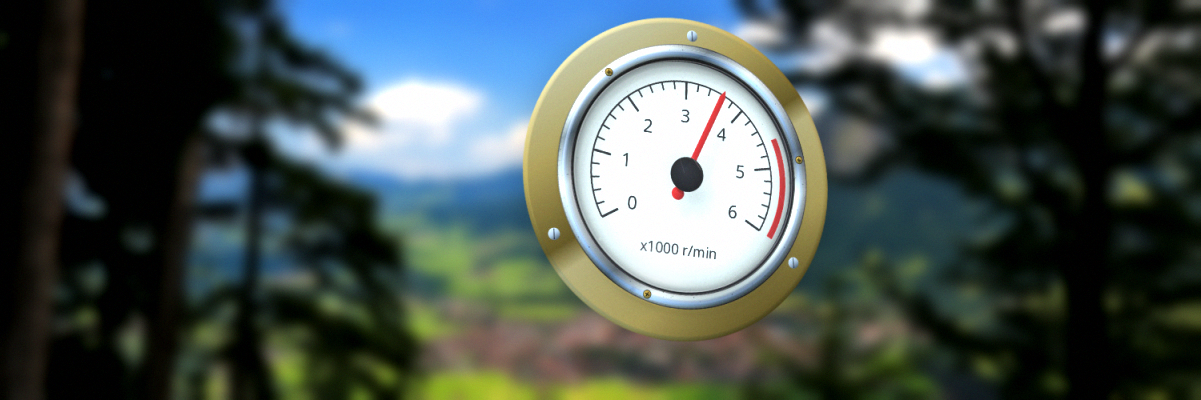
value=3600 unit=rpm
